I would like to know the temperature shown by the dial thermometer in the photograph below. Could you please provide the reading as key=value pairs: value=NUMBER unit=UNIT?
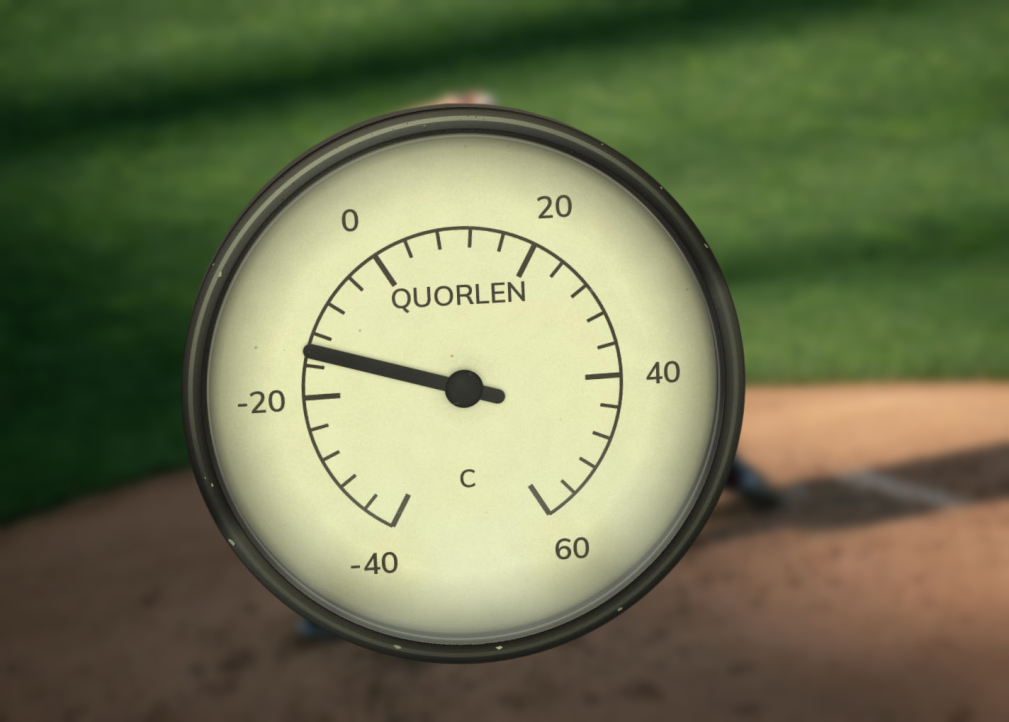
value=-14 unit=°C
